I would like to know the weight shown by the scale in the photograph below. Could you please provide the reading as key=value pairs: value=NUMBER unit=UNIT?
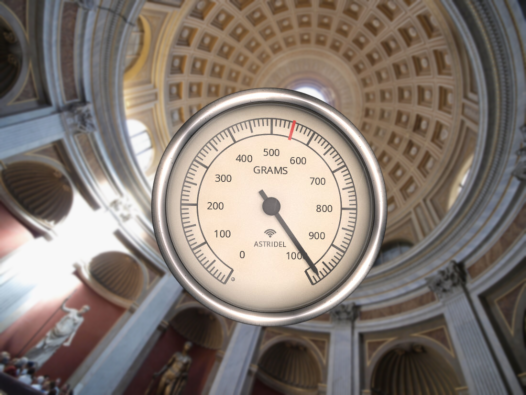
value=980 unit=g
